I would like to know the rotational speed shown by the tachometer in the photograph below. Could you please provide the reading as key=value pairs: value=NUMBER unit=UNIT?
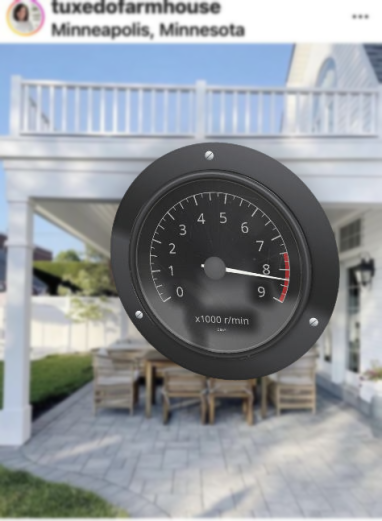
value=8250 unit=rpm
